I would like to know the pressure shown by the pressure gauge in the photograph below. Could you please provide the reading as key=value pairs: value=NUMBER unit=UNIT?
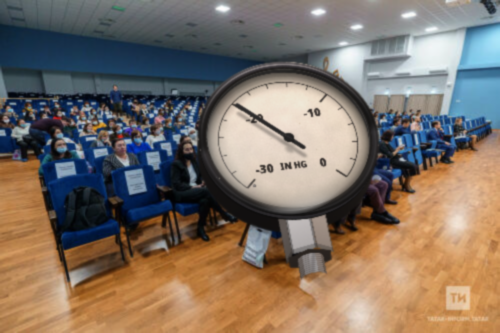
value=-20 unit=inHg
